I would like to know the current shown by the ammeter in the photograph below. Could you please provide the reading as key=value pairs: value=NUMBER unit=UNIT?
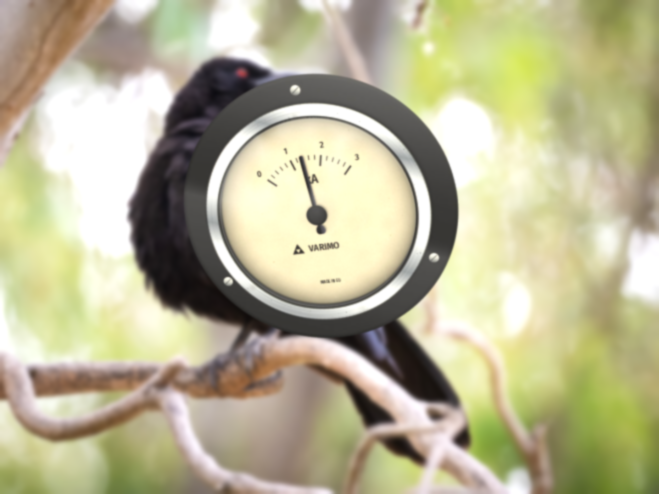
value=1.4 unit=kA
